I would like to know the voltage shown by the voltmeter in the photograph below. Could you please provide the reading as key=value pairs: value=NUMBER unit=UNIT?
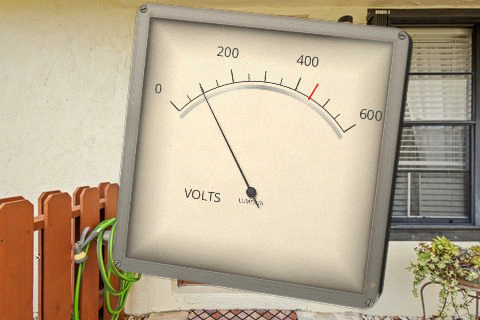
value=100 unit=V
